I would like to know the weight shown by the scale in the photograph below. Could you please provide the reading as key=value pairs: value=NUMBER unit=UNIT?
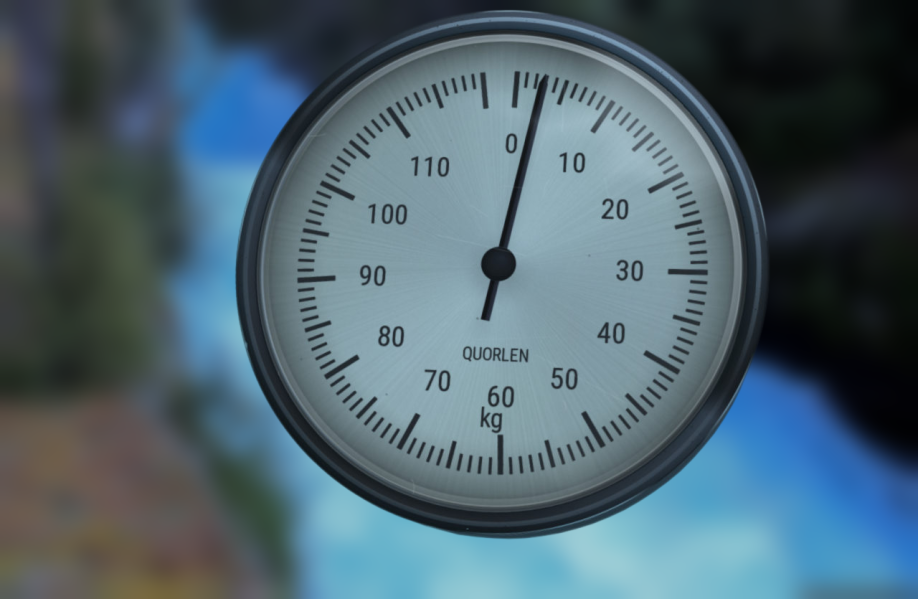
value=3 unit=kg
